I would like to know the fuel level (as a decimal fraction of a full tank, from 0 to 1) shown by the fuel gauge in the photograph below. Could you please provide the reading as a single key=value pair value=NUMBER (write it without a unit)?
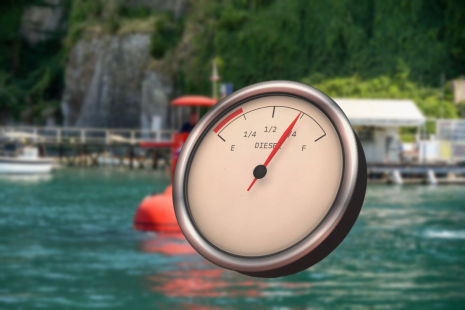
value=0.75
